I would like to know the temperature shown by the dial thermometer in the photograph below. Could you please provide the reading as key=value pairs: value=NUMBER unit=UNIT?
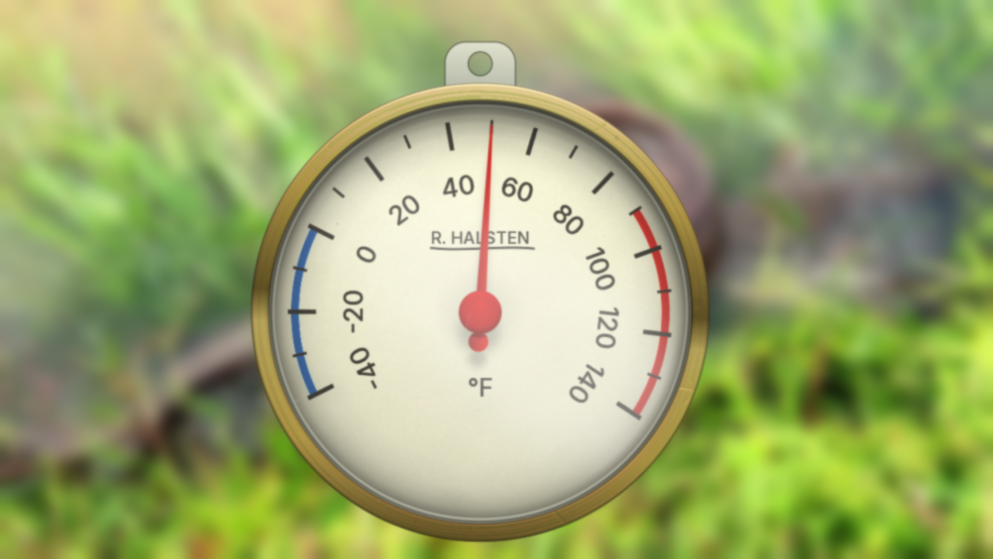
value=50 unit=°F
